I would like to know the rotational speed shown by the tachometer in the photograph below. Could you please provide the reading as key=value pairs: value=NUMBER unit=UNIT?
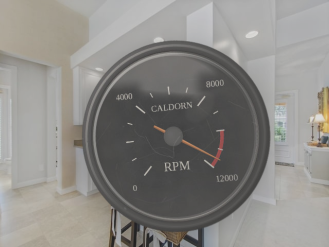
value=11500 unit=rpm
